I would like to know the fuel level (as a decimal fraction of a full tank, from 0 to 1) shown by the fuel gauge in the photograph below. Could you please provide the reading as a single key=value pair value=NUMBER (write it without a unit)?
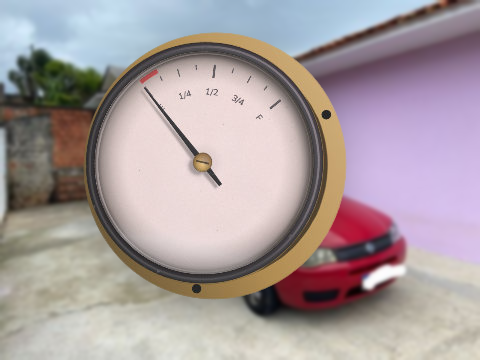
value=0
